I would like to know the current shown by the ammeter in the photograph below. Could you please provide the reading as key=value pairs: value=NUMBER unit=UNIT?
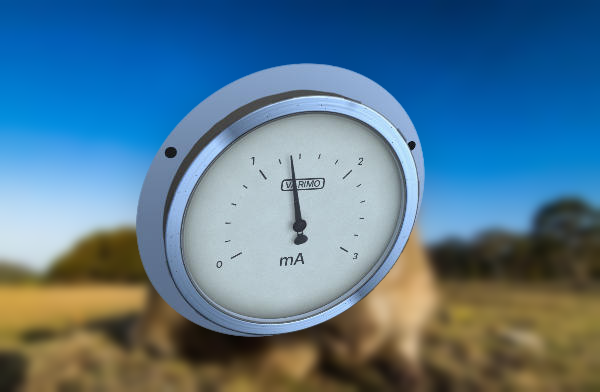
value=1.3 unit=mA
